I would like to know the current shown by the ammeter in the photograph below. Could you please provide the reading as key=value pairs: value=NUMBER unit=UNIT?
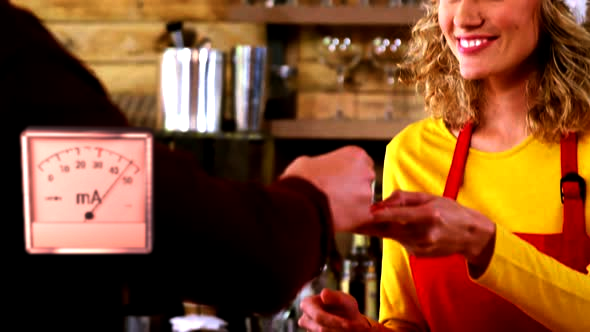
value=45 unit=mA
